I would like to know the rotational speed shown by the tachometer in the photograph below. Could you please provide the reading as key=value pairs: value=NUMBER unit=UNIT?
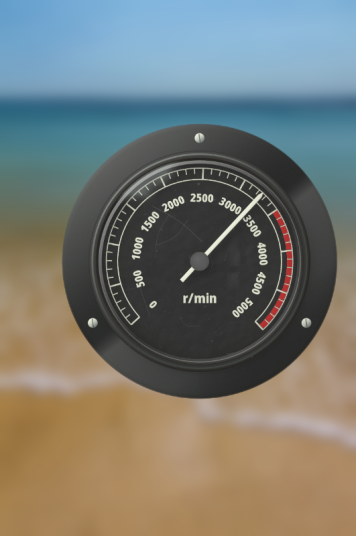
value=3250 unit=rpm
